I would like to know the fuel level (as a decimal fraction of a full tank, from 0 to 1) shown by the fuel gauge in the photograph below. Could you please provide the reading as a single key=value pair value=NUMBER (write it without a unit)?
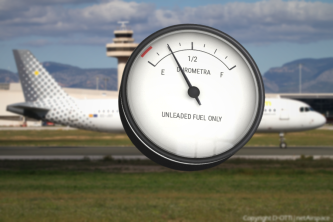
value=0.25
